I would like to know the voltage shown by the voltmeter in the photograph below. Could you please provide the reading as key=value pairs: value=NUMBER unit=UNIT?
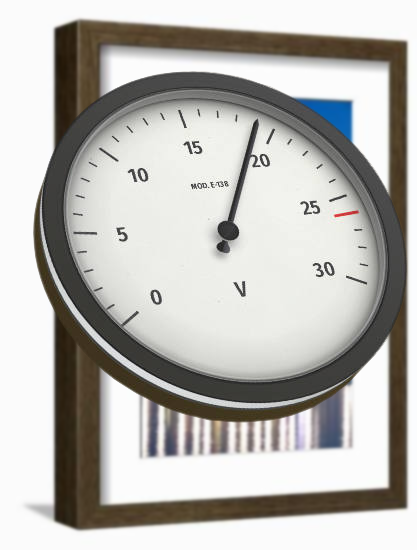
value=19 unit=V
